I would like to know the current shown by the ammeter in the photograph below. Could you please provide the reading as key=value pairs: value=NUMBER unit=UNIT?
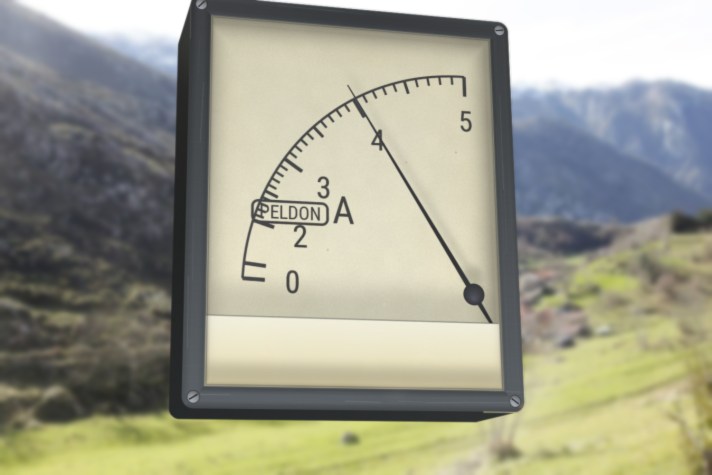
value=4 unit=A
